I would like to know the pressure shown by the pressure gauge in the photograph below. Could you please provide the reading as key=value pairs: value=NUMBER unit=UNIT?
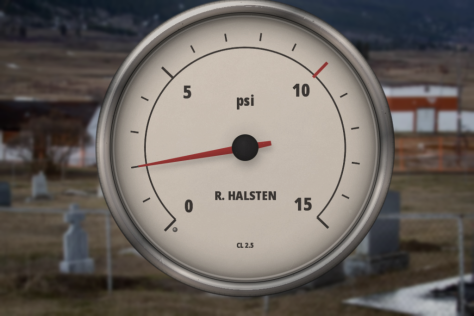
value=2 unit=psi
